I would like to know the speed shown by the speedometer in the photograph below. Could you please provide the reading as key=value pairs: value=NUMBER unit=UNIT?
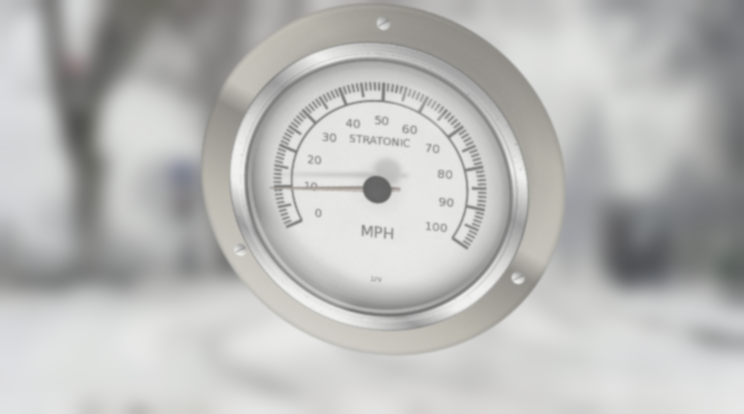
value=10 unit=mph
